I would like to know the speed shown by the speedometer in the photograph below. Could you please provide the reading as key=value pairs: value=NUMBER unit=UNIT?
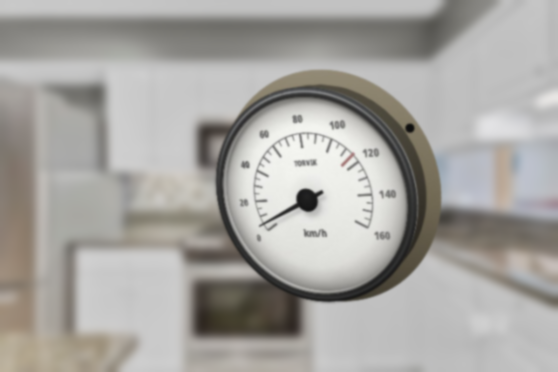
value=5 unit=km/h
